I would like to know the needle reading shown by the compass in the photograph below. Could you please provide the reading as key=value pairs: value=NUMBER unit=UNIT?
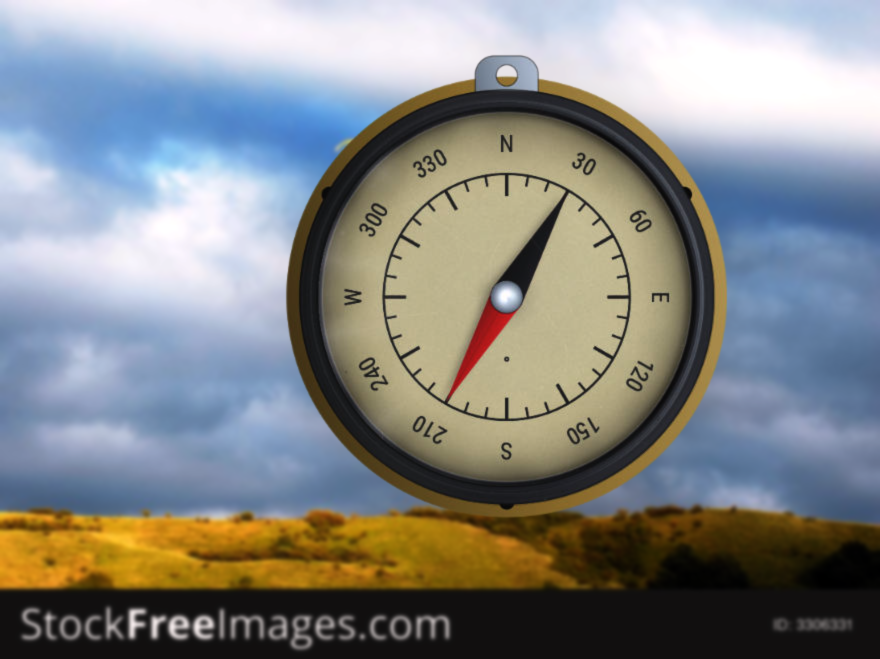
value=210 unit=°
